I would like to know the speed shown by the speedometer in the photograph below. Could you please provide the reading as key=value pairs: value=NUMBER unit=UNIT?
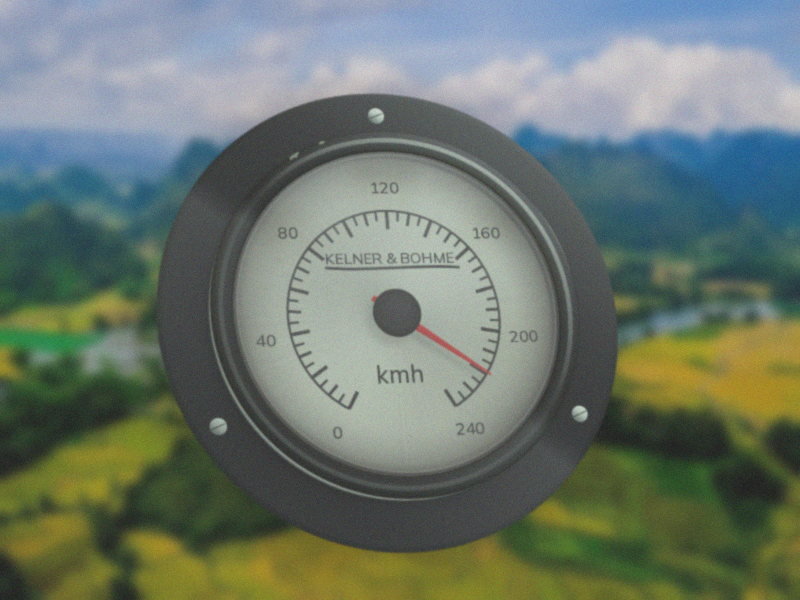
value=220 unit=km/h
